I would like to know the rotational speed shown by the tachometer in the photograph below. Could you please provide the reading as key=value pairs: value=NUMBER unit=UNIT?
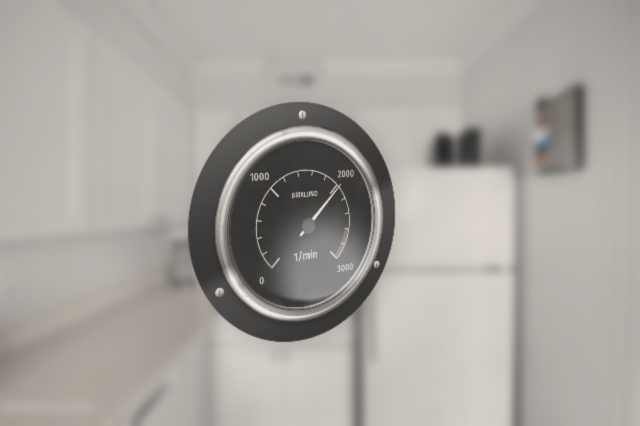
value=2000 unit=rpm
